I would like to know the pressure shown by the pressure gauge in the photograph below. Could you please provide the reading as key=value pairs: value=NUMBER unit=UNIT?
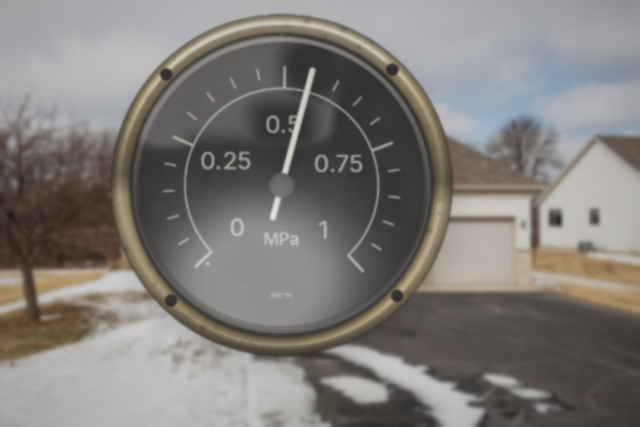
value=0.55 unit=MPa
